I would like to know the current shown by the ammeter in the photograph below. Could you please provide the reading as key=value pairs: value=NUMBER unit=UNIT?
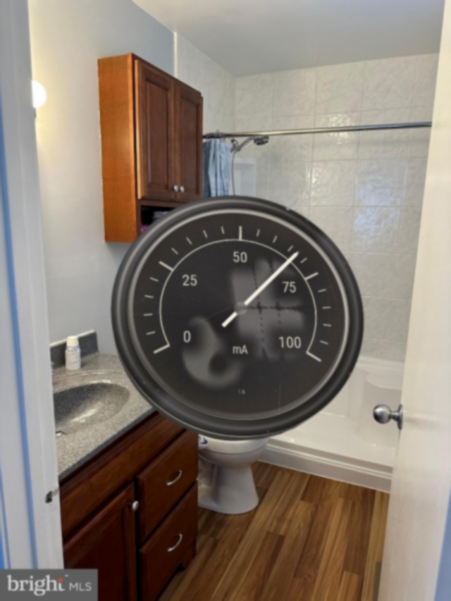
value=67.5 unit=mA
